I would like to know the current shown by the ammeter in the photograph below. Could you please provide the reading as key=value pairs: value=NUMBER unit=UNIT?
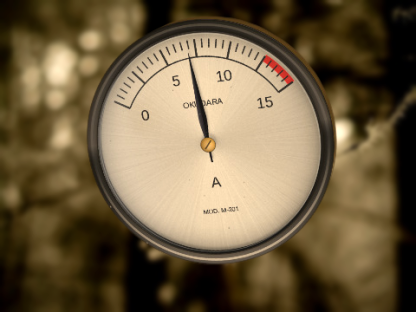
value=7 unit=A
